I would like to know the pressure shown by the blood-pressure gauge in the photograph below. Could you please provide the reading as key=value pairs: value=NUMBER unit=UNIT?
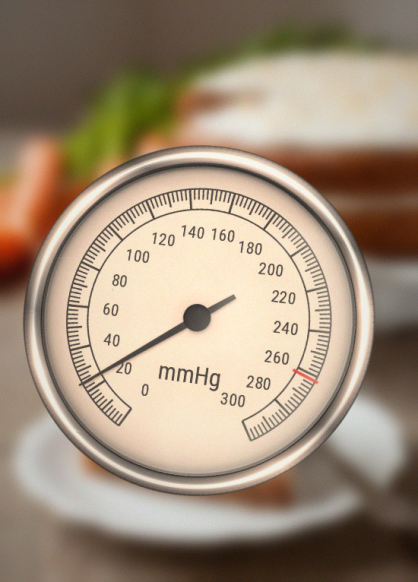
value=24 unit=mmHg
